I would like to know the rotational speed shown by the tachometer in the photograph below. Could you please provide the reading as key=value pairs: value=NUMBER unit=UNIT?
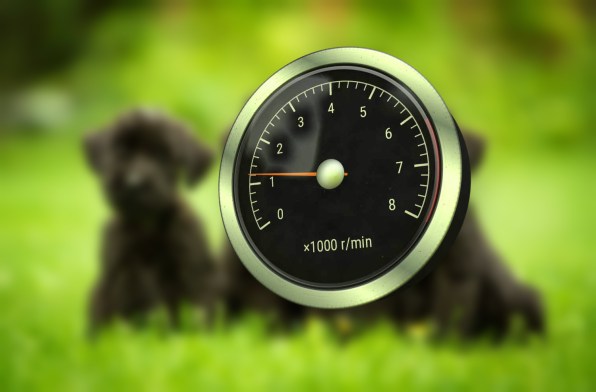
value=1200 unit=rpm
